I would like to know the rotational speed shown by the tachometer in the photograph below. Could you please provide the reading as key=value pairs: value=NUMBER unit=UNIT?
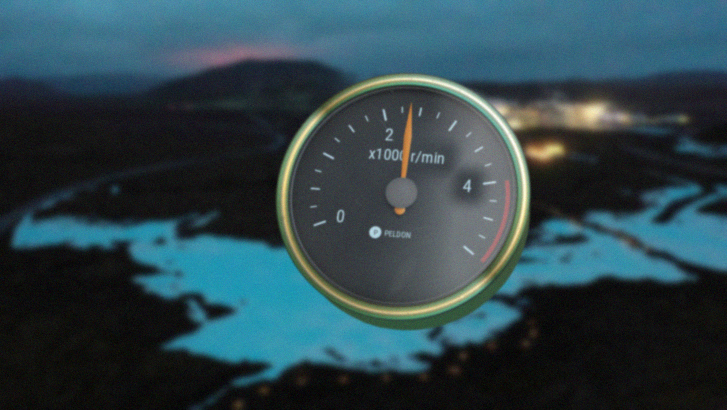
value=2375 unit=rpm
